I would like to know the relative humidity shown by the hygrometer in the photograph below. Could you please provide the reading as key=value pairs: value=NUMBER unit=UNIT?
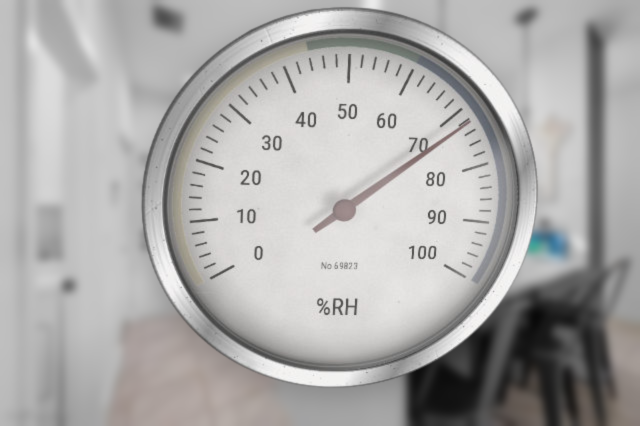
value=72 unit=%
